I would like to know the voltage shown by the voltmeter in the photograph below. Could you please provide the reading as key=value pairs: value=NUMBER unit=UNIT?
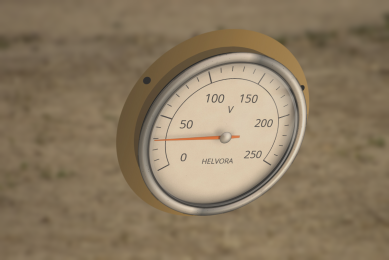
value=30 unit=V
